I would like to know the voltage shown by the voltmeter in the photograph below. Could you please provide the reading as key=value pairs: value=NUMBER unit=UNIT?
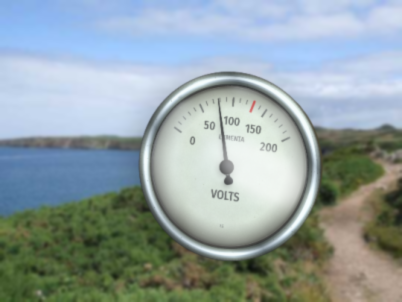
value=80 unit=V
